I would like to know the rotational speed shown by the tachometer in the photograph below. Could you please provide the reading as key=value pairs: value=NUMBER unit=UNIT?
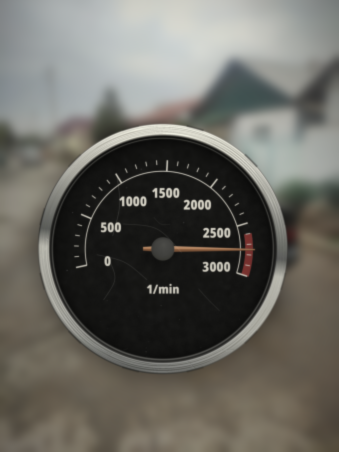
value=2750 unit=rpm
